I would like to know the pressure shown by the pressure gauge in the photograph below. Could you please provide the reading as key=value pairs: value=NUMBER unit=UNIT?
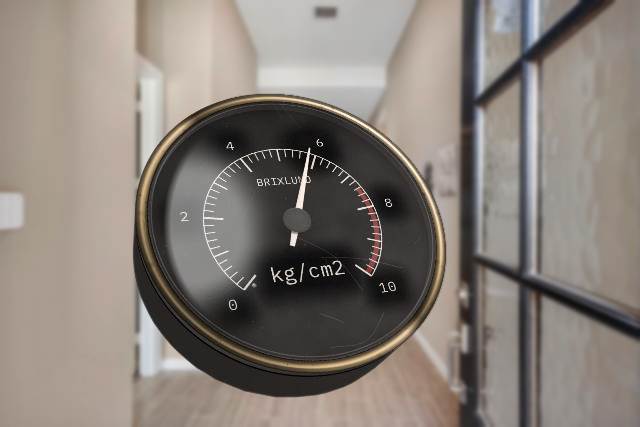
value=5.8 unit=kg/cm²
